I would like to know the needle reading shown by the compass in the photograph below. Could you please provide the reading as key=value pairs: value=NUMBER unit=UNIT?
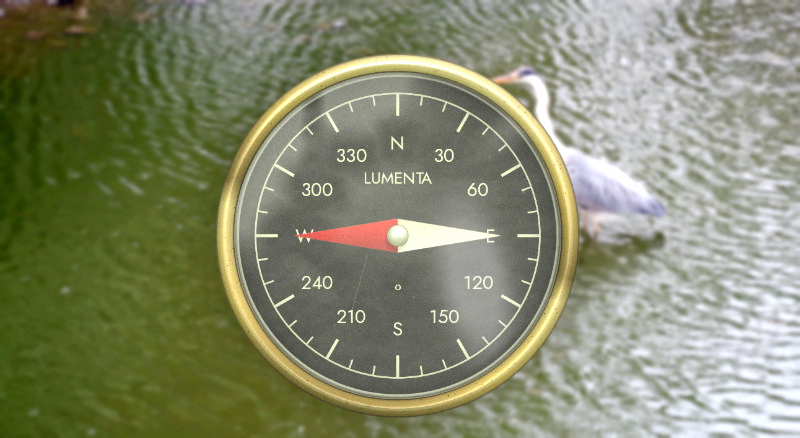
value=270 unit=°
